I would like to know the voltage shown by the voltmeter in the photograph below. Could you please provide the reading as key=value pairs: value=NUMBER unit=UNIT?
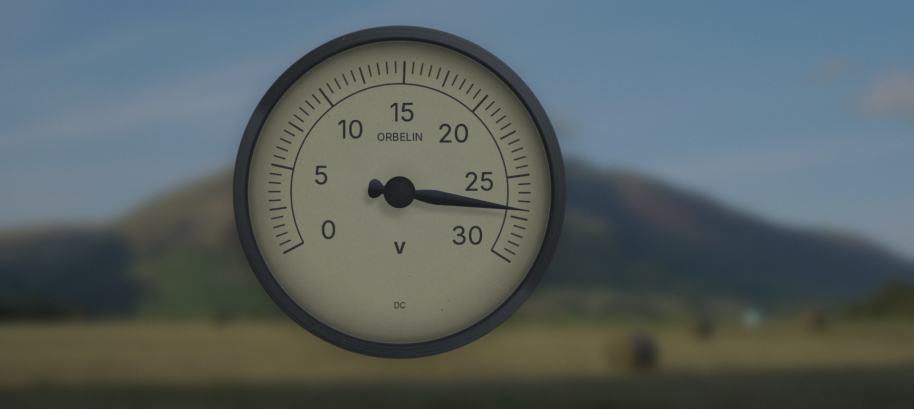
value=27 unit=V
